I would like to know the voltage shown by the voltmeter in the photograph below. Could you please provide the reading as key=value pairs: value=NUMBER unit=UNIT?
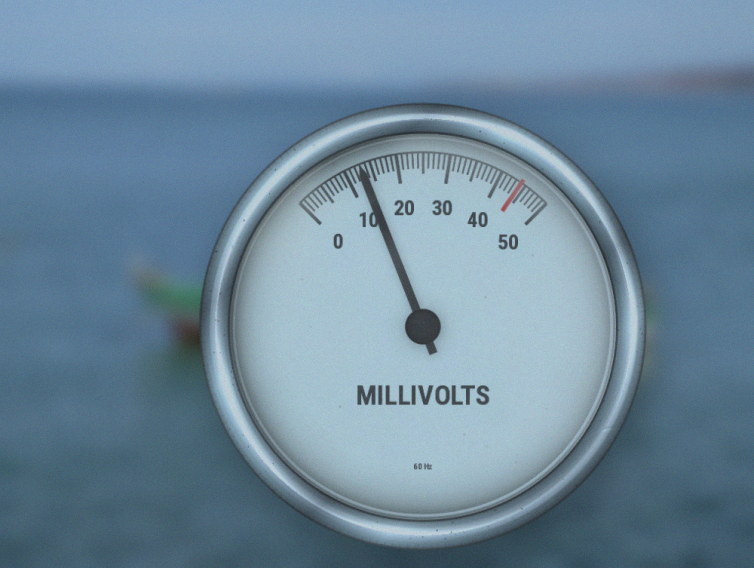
value=13 unit=mV
